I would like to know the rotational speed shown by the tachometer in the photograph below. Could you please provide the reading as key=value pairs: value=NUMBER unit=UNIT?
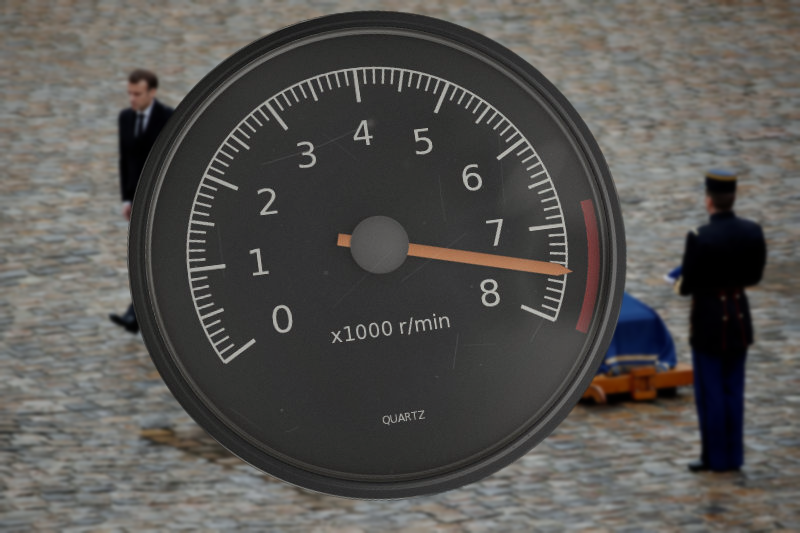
value=7500 unit=rpm
